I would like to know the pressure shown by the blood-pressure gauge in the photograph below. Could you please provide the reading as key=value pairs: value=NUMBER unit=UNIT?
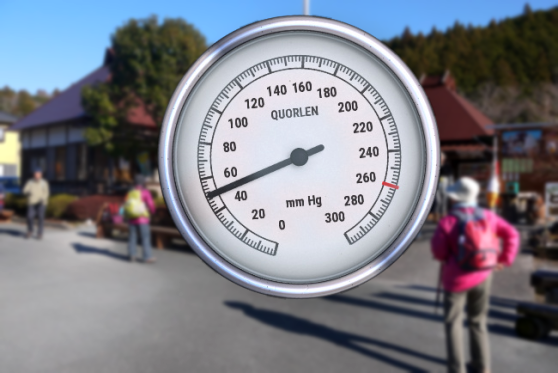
value=50 unit=mmHg
